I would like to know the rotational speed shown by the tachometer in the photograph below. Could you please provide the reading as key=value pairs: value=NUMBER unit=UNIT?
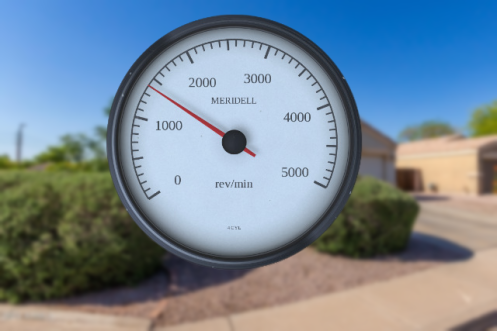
value=1400 unit=rpm
